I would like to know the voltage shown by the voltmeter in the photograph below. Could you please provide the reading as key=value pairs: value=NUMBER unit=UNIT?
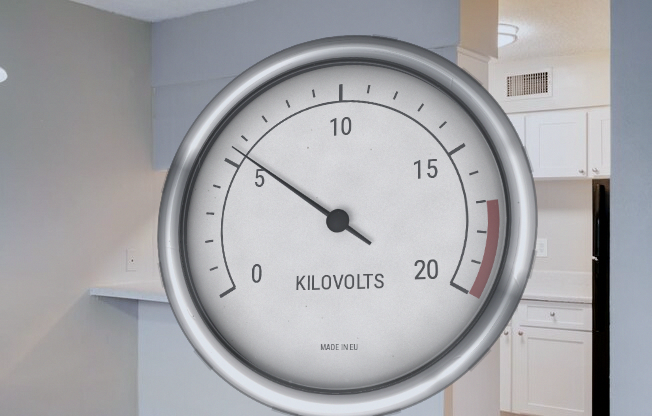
value=5.5 unit=kV
